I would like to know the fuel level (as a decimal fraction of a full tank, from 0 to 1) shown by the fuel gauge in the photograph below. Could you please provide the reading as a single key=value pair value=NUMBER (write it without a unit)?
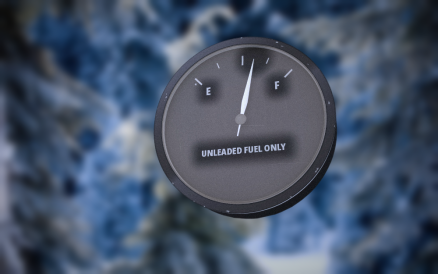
value=0.625
